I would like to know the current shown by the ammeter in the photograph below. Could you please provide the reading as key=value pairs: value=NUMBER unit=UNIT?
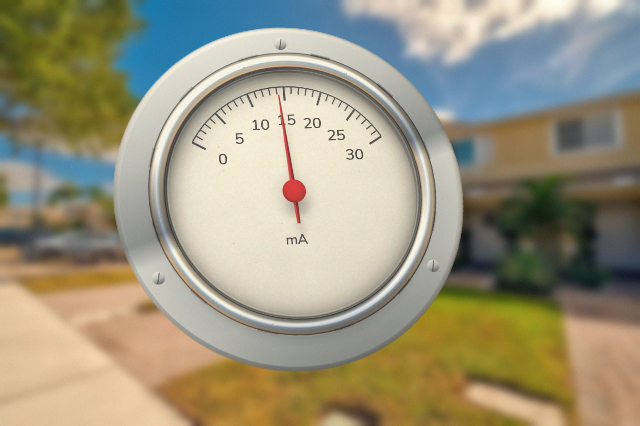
value=14 unit=mA
